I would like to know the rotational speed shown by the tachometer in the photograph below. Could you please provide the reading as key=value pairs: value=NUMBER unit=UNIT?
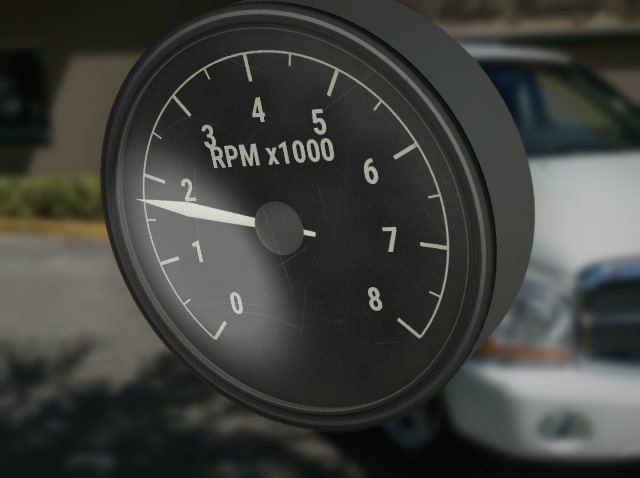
value=1750 unit=rpm
